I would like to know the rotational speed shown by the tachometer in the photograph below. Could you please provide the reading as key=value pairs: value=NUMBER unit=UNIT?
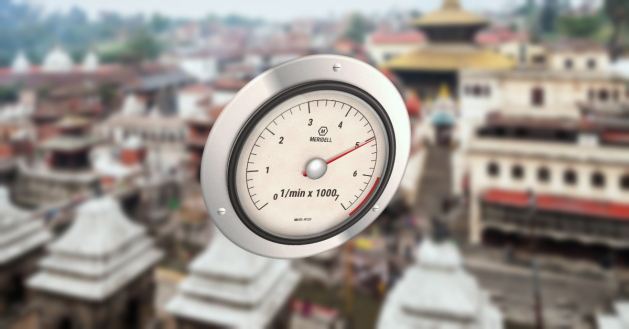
value=5000 unit=rpm
